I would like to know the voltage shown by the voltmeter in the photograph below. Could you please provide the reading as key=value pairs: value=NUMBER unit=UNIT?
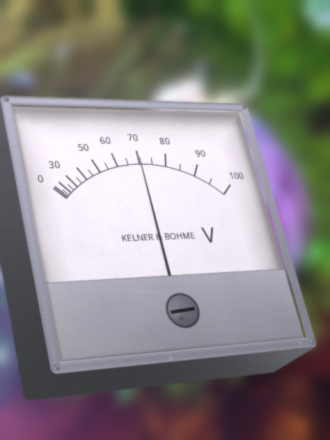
value=70 unit=V
